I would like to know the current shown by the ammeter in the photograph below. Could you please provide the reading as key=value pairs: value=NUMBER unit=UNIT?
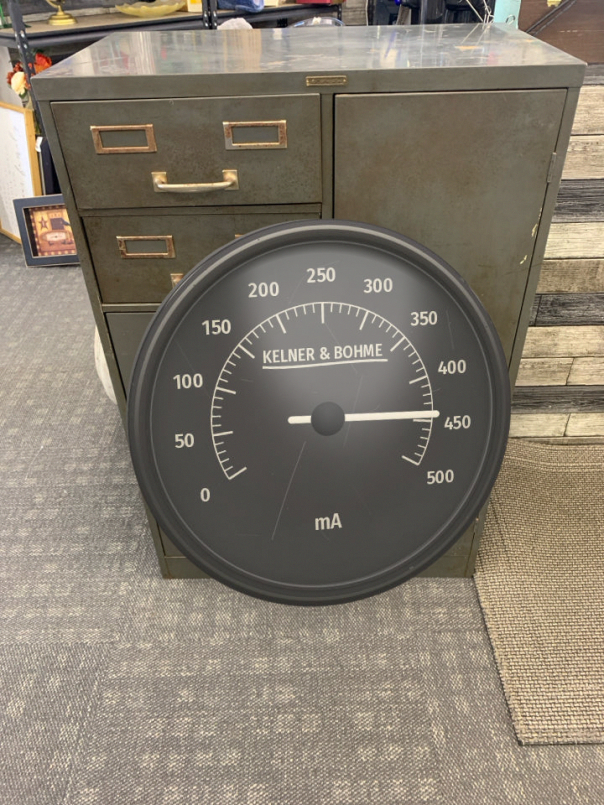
value=440 unit=mA
